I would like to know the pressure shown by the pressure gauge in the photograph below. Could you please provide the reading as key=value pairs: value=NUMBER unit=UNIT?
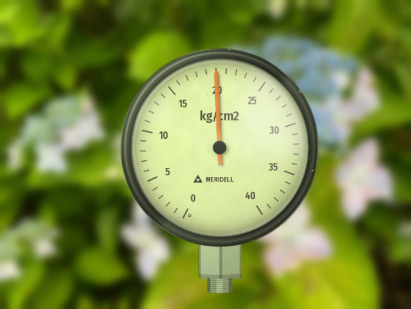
value=20 unit=kg/cm²
